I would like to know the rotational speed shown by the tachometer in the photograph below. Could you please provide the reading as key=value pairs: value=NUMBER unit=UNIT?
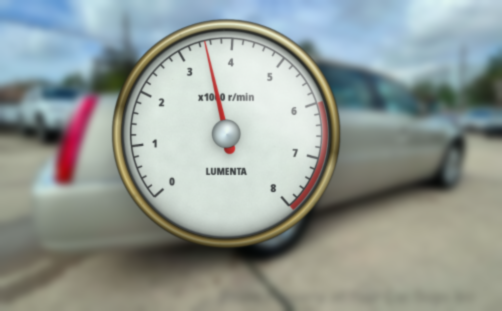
value=3500 unit=rpm
